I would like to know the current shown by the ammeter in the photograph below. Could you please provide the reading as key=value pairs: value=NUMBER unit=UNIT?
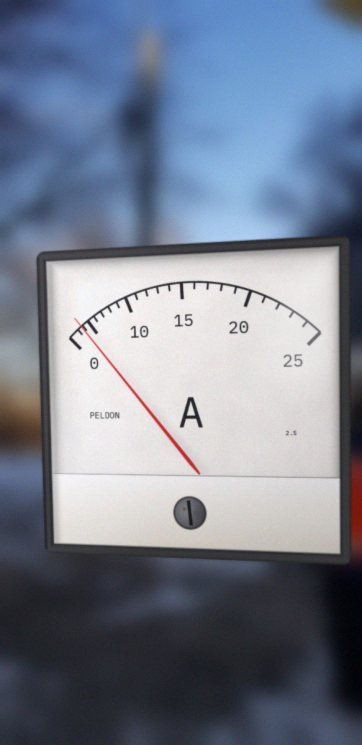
value=4 unit=A
